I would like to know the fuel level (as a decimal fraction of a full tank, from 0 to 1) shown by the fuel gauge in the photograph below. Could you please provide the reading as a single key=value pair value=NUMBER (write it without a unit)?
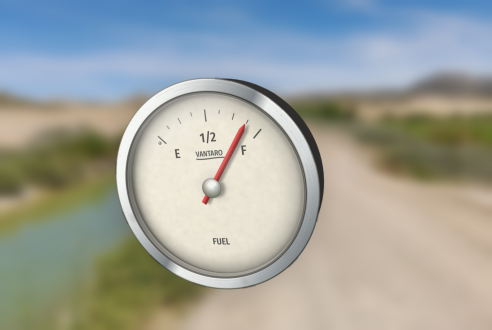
value=0.875
